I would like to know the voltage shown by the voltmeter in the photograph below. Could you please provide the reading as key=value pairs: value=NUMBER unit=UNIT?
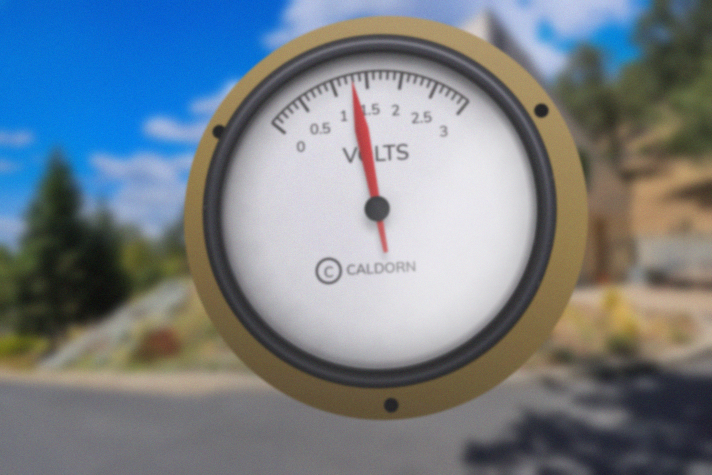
value=1.3 unit=V
